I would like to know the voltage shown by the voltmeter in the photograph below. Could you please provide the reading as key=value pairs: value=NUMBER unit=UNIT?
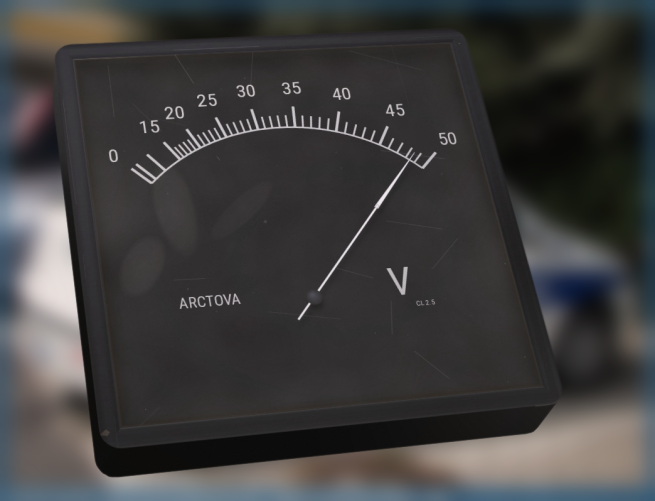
value=48.5 unit=V
